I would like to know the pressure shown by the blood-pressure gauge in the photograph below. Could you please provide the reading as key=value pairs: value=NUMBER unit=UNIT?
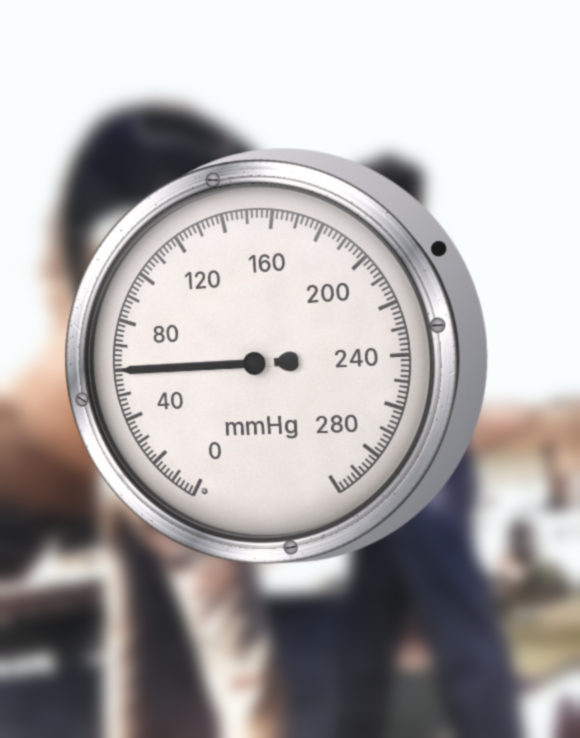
value=60 unit=mmHg
